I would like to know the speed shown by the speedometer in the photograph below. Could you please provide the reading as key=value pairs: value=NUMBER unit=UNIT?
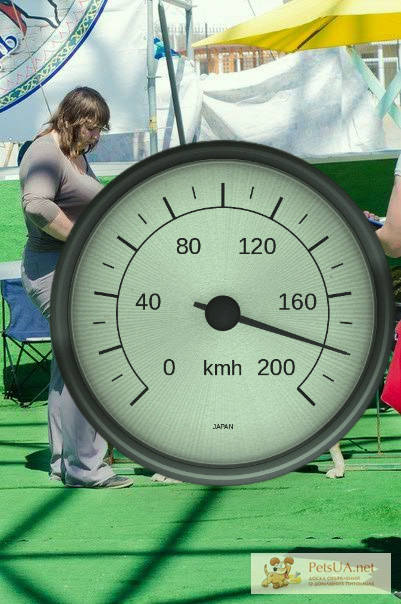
value=180 unit=km/h
